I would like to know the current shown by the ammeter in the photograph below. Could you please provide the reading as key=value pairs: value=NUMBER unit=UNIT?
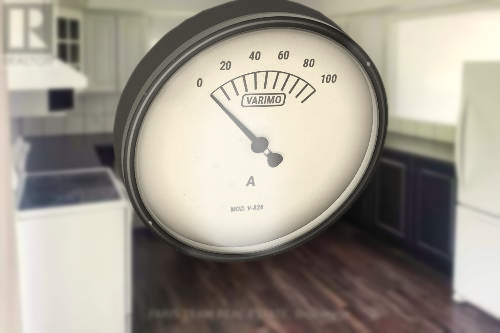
value=0 unit=A
